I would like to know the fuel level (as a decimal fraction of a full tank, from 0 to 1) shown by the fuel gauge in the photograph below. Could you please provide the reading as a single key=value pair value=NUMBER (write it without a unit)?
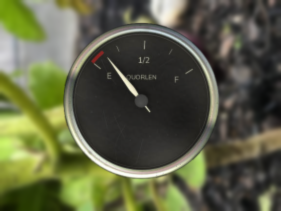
value=0.125
